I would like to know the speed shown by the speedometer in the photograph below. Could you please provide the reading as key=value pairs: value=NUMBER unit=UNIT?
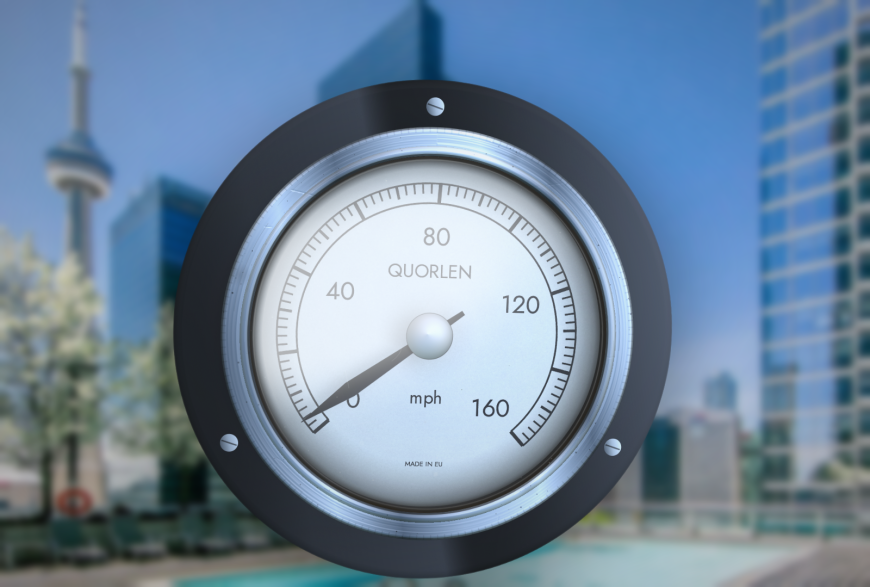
value=4 unit=mph
